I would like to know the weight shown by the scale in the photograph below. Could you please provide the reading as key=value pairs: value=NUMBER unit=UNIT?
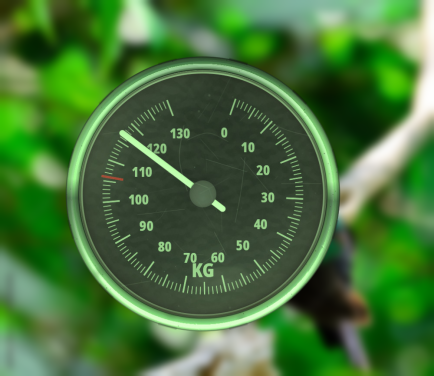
value=117 unit=kg
